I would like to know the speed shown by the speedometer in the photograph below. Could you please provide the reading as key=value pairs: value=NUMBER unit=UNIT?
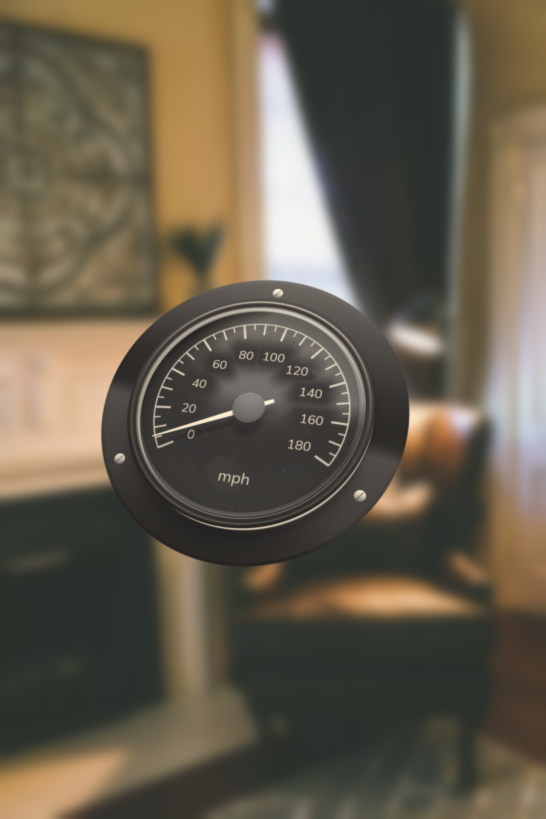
value=5 unit=mph
